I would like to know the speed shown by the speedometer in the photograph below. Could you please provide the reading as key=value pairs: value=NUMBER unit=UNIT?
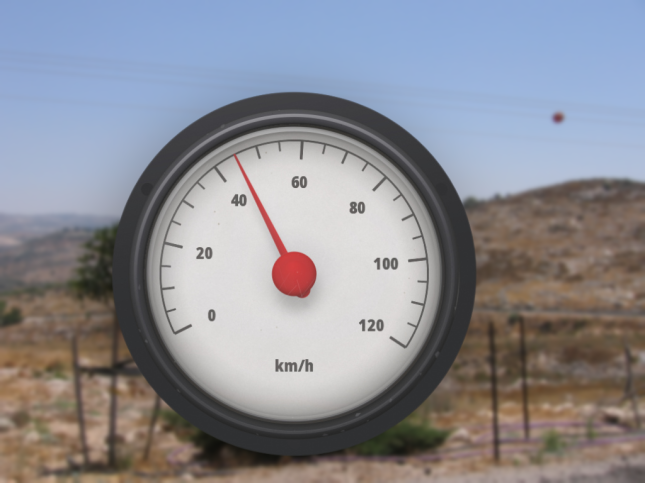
value=45 unit=km/h
